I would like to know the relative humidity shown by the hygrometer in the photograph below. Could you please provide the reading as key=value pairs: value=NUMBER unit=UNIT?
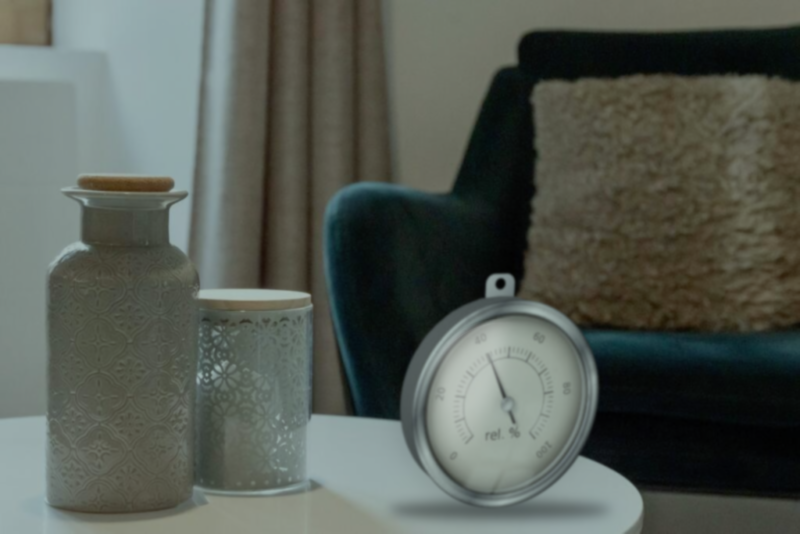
value=40 unit=%
